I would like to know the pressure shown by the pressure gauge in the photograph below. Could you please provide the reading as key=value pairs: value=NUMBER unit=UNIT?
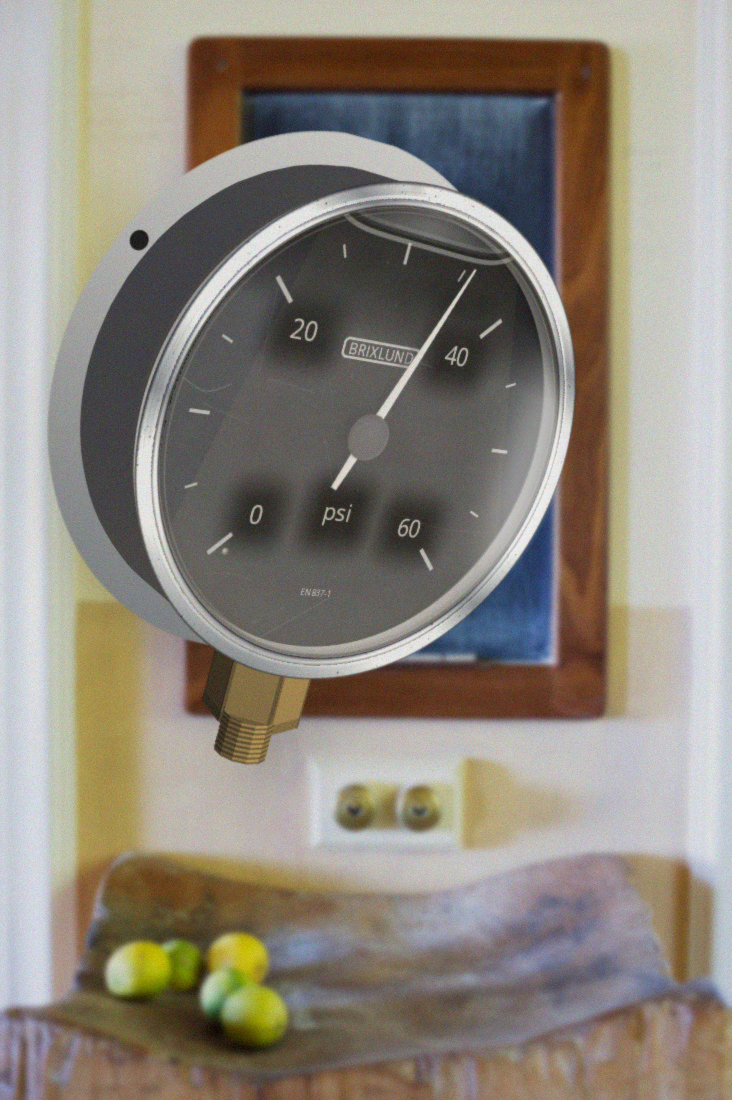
value=35 unit=psi
